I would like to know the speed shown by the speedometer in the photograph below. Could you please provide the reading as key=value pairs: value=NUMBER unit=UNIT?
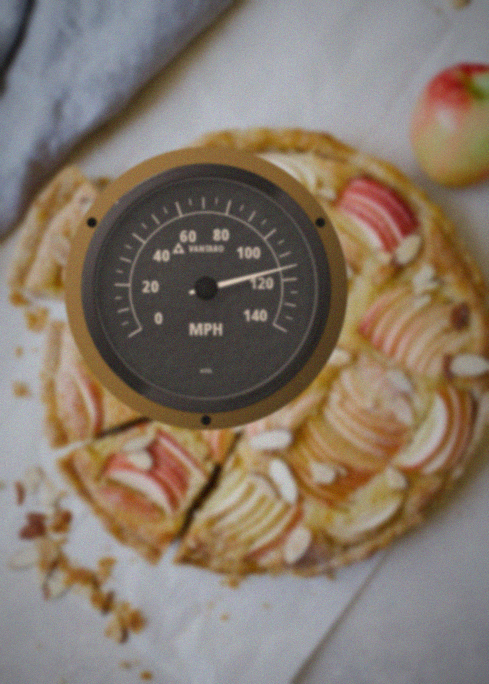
value=115 unit=mph
